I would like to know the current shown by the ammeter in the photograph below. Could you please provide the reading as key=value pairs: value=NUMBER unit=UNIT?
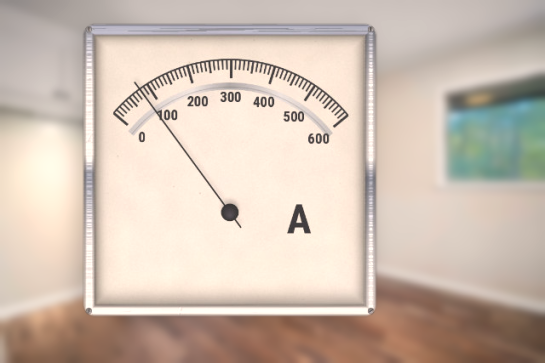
value=80 unit=A
